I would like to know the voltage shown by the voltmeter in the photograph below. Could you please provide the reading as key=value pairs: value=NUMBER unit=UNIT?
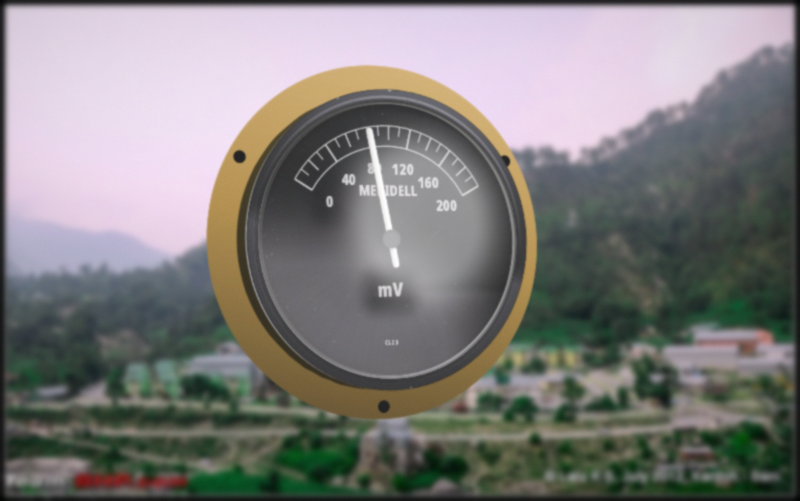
value=80 unit=mV
